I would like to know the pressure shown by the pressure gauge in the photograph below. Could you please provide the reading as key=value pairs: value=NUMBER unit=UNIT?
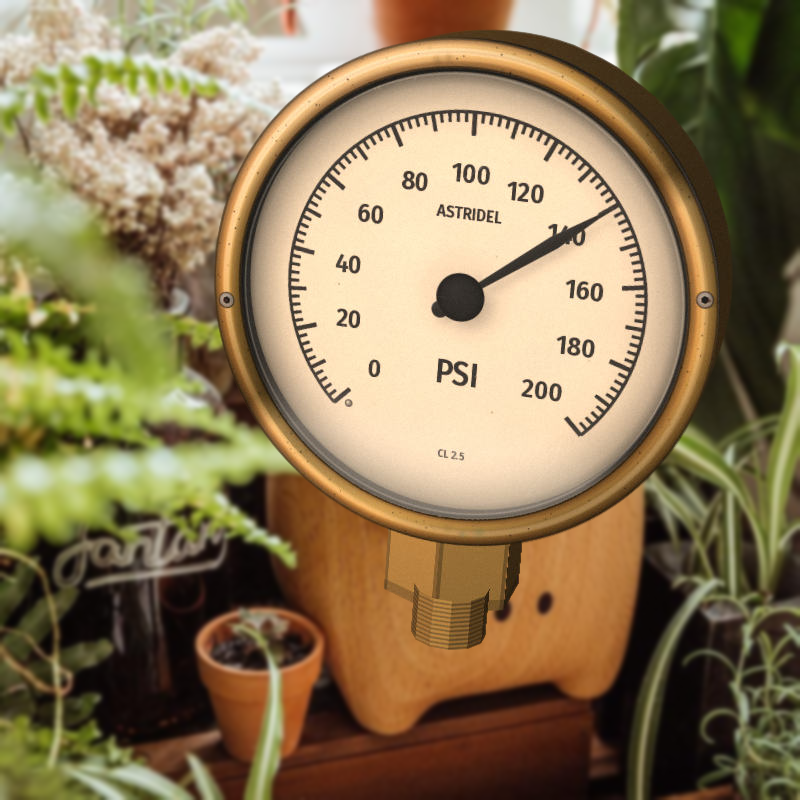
value=140 unit=psi
